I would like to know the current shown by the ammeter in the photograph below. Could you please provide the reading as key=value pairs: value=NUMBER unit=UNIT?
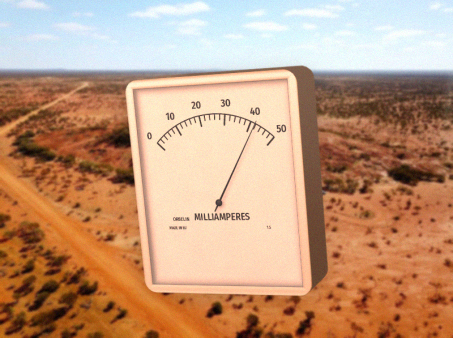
value=42 unit=mA
